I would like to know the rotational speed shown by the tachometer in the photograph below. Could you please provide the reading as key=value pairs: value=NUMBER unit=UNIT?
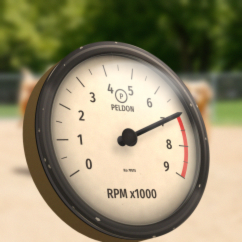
value=7000 unit=rpm
